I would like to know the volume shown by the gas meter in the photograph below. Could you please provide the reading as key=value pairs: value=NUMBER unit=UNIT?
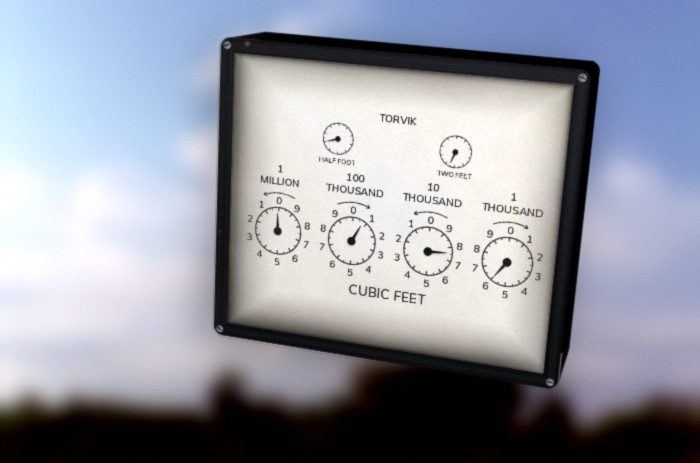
value=7600 unit=ft³
